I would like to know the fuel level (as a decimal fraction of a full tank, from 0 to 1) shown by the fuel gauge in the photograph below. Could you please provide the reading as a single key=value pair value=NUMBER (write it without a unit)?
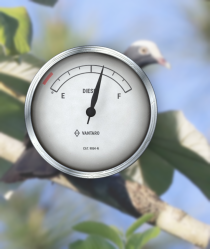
value=0.625
